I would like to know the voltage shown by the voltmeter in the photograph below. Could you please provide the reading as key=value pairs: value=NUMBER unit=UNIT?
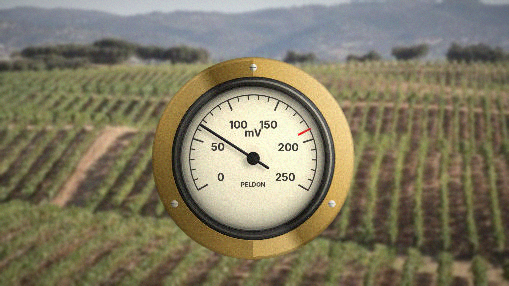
value=65 unit=mV
